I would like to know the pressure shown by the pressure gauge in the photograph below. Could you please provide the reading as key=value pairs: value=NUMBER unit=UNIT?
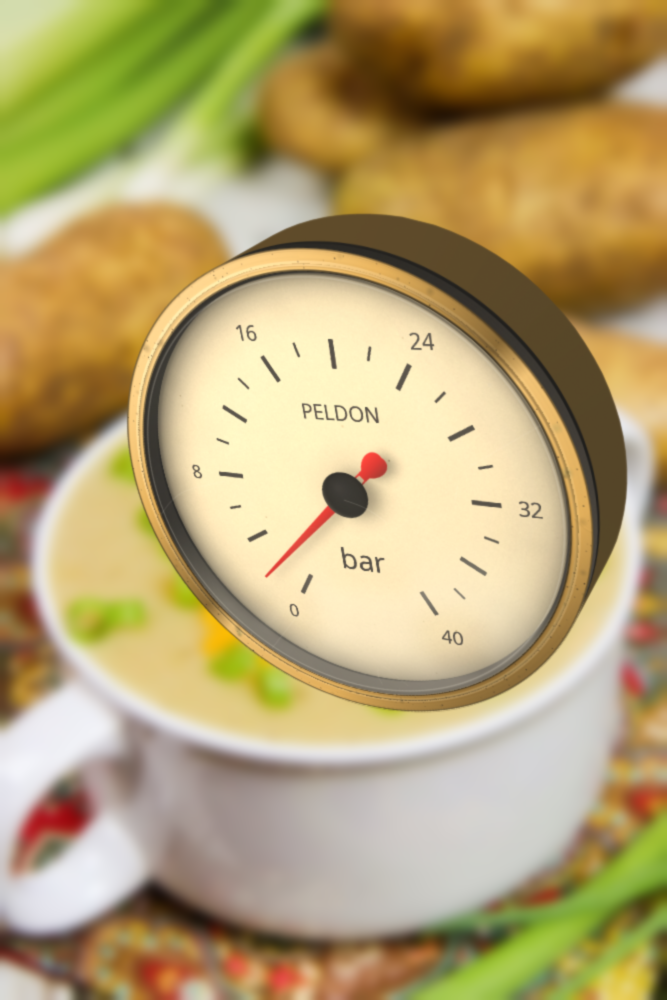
value=2 unit=bar
